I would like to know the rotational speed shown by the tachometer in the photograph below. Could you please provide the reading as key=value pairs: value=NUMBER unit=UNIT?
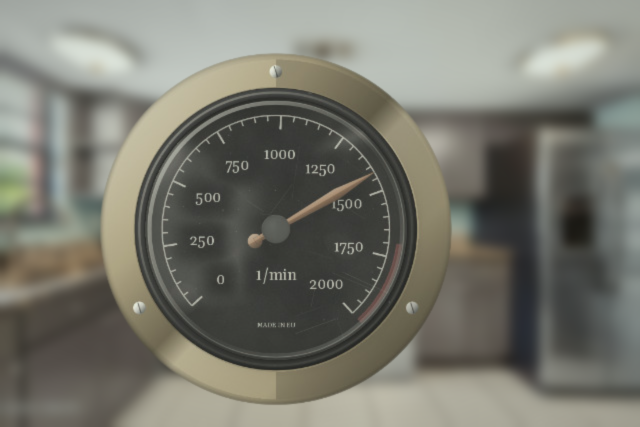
value=1425 unit=rpm
